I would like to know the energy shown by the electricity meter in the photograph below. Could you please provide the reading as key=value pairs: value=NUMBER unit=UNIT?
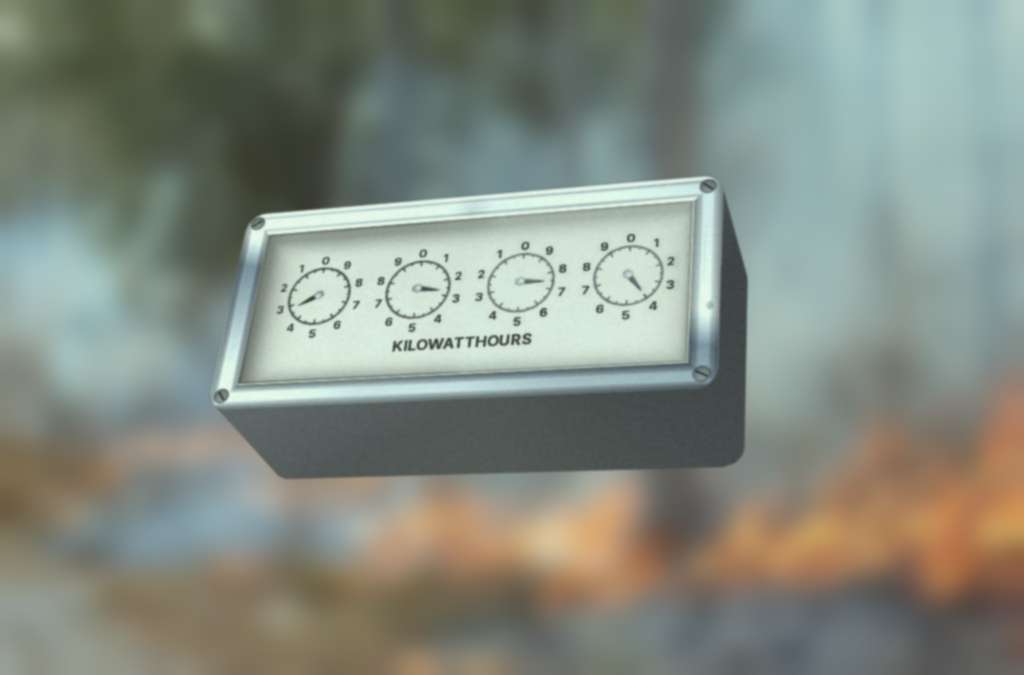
value=3274 unit=kWh
